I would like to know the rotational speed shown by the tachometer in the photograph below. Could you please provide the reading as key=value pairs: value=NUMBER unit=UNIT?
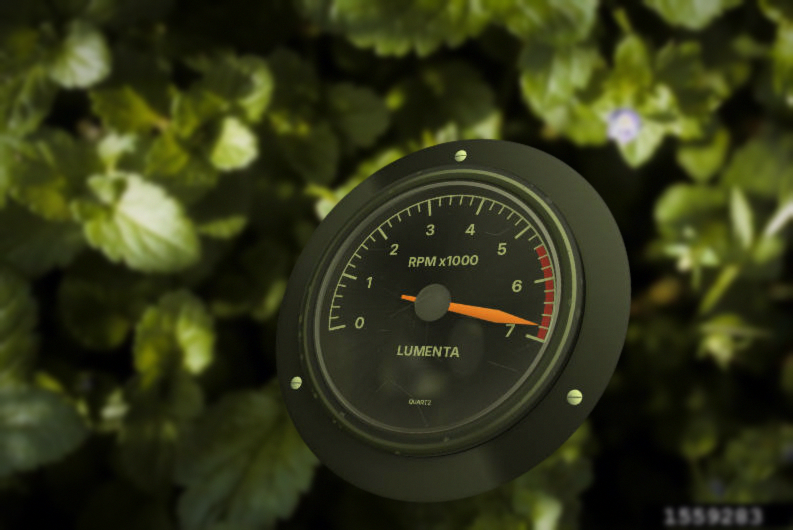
value=6800 unit=rpm
